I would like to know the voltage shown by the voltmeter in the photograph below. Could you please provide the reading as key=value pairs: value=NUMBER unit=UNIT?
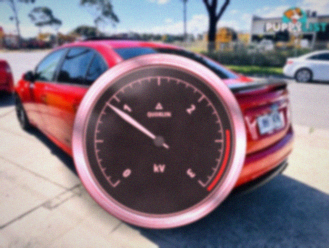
value=0.9 unit=kV
